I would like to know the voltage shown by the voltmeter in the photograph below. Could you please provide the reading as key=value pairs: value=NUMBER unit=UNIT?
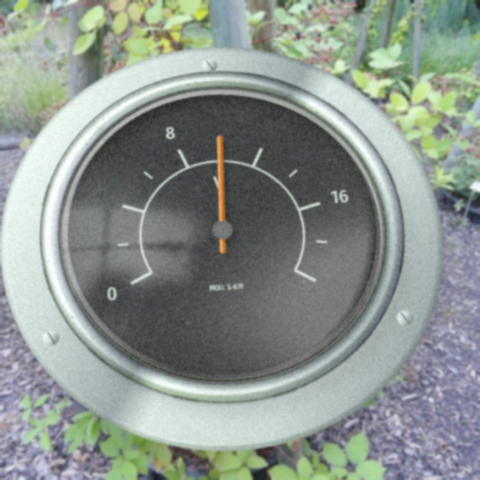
value=10 unit=V
